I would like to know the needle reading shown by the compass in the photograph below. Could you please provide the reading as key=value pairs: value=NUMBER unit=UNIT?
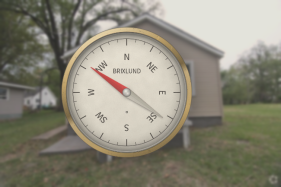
value=305 unit=°
